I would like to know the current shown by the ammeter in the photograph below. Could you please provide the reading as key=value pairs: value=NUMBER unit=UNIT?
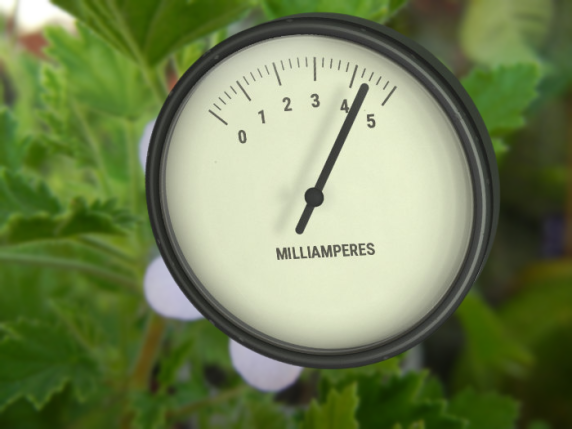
value=4.4 unit=mA
